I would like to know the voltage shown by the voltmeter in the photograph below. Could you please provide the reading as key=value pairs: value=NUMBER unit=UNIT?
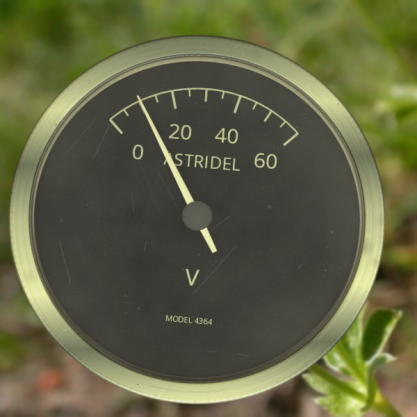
value=10 unit=V
